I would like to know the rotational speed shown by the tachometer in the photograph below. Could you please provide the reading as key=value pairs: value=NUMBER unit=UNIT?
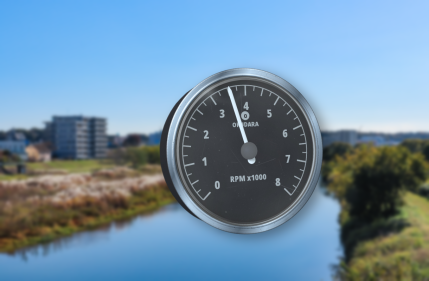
value=3500 unit=rpm
